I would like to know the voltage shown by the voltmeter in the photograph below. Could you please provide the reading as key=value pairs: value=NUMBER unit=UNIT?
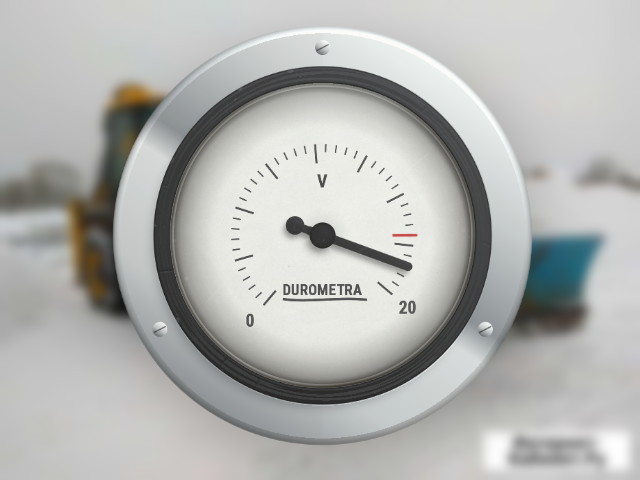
value=18.5 unit=V
